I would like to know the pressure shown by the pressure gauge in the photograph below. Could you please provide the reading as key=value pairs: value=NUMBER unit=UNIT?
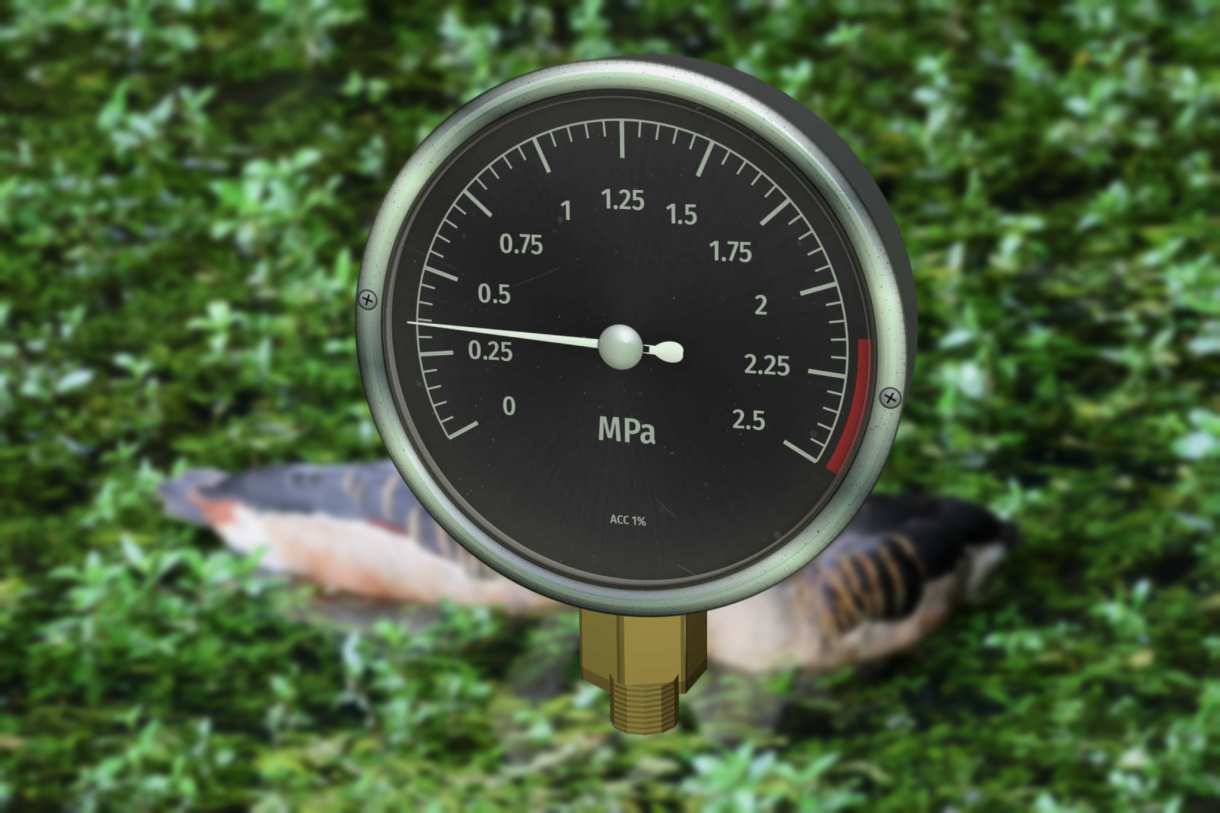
value=0.35 unit=MPa
